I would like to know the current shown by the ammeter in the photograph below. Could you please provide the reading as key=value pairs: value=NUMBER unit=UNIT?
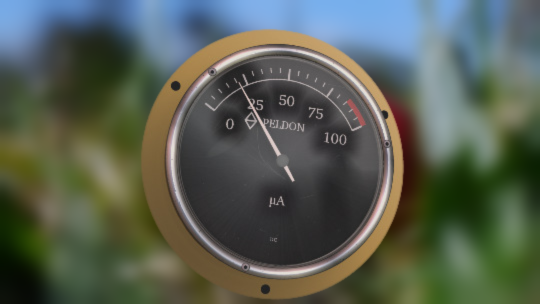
value=20 unit=µA
